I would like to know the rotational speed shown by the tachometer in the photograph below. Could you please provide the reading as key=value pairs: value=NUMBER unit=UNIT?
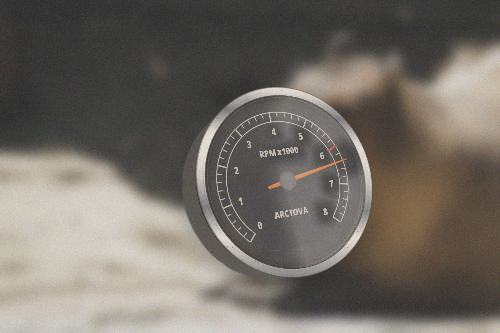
value=6400 unit=rpm
